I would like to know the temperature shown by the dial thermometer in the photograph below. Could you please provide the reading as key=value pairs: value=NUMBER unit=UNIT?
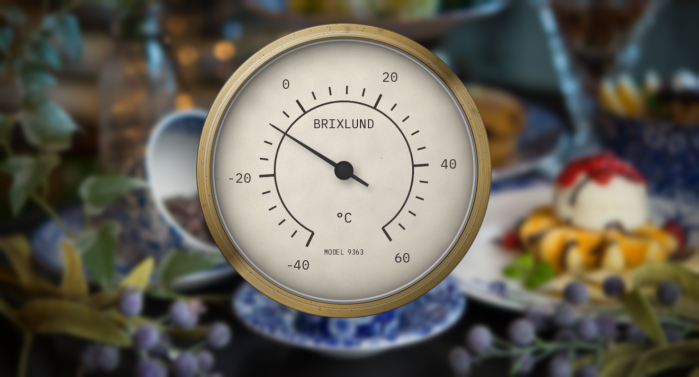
value=-8 unit=°C
